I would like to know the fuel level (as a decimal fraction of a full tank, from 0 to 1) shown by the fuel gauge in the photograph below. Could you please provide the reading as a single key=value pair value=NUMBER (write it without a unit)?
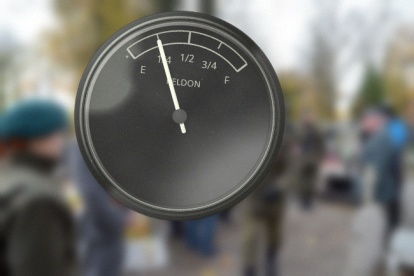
value=0.25
